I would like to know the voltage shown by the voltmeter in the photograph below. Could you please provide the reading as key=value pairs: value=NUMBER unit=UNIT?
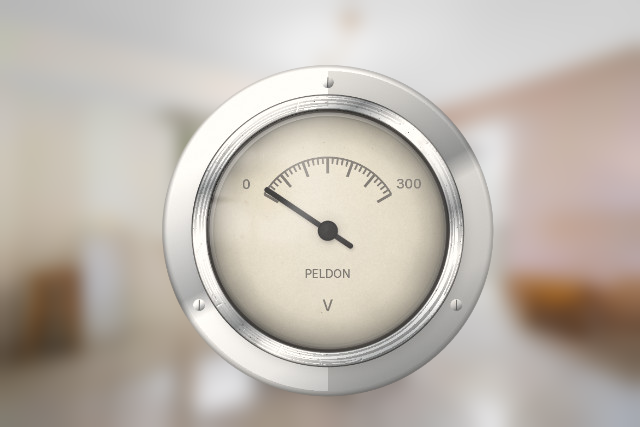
value=10 unit=V
